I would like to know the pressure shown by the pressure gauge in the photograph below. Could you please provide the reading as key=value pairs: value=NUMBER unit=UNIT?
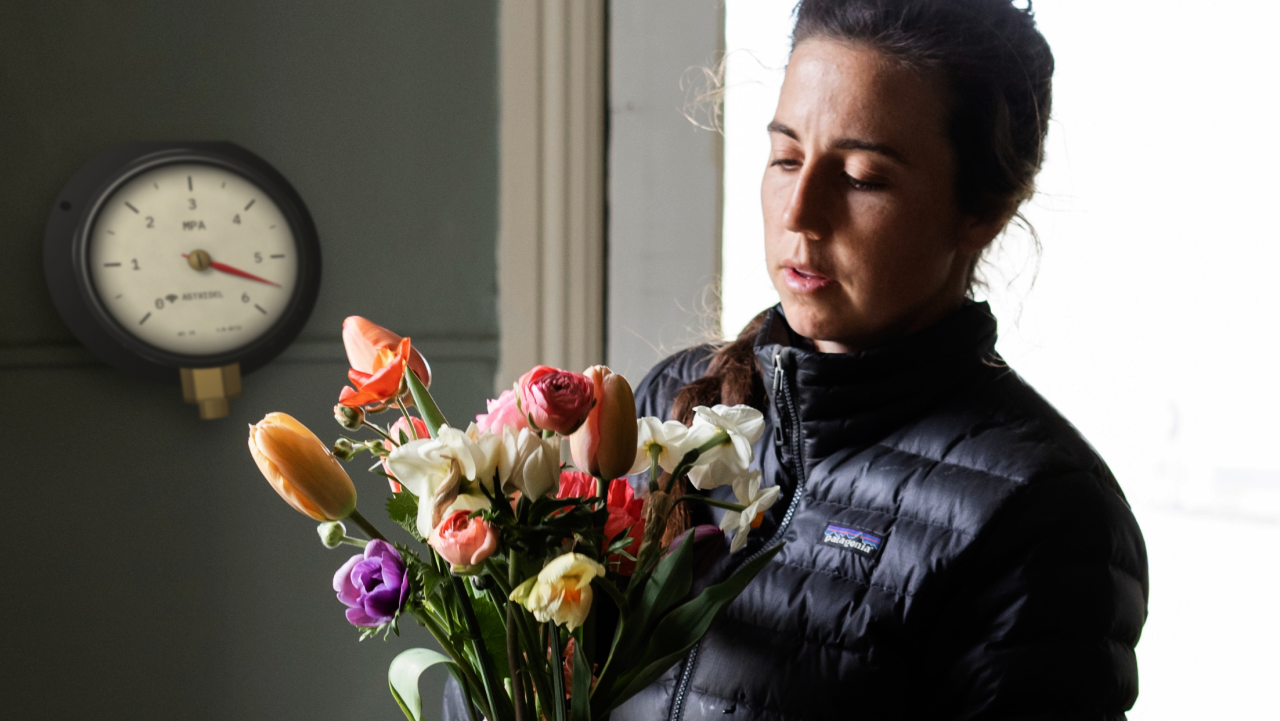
value=5.5 unit=MPa
